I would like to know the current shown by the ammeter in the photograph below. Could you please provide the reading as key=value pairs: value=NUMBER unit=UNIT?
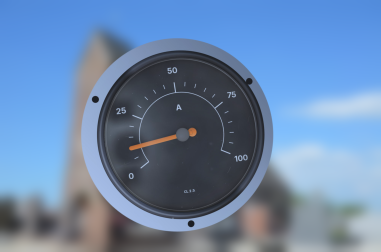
value=10 unit=A
